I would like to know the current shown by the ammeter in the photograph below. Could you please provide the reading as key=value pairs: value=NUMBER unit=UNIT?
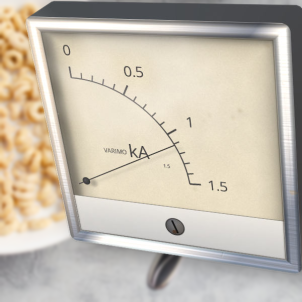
value=1.1 unit=kA
